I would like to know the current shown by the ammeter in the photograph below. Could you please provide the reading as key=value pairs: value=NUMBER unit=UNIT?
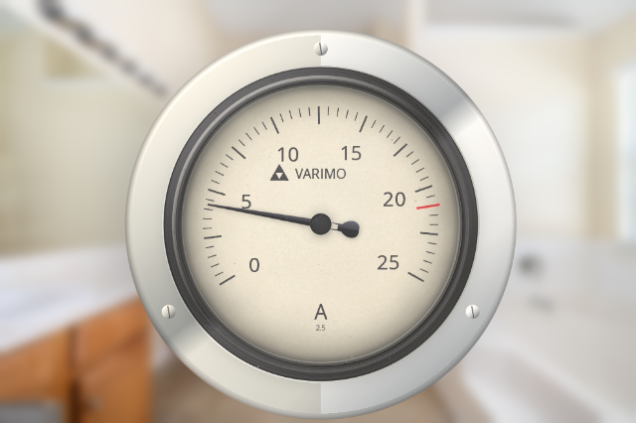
value=4.25 unit=A
